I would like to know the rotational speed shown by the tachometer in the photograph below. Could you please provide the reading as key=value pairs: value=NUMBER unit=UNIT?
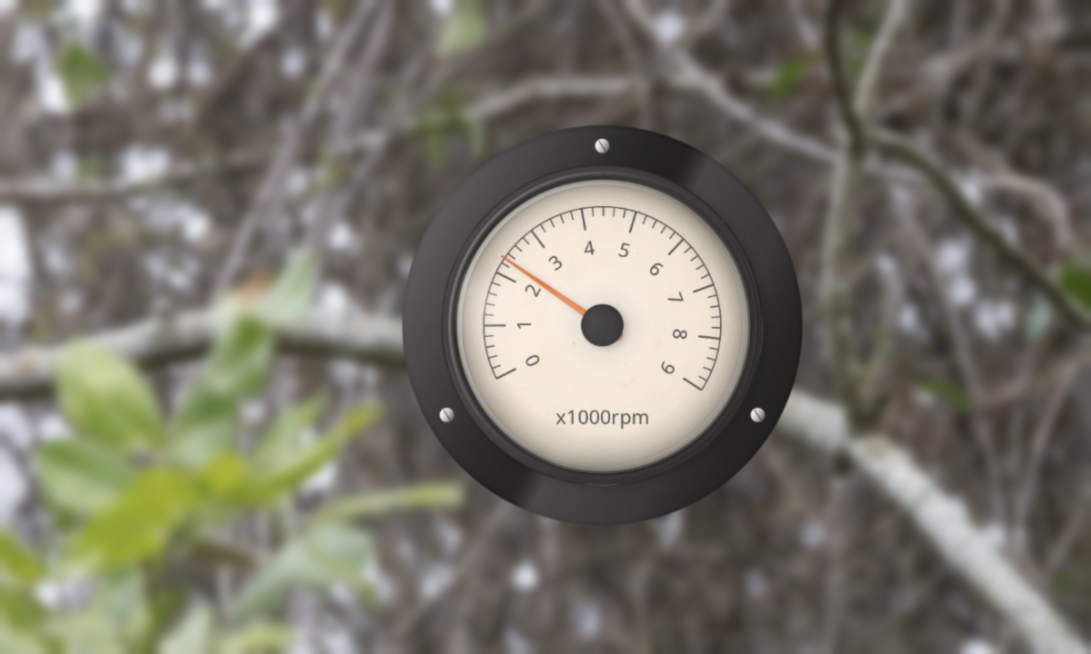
value=2300 unit=rpm
